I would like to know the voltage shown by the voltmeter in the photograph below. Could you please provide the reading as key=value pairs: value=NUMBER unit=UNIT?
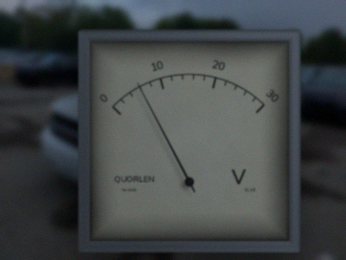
value=6 unit=V
